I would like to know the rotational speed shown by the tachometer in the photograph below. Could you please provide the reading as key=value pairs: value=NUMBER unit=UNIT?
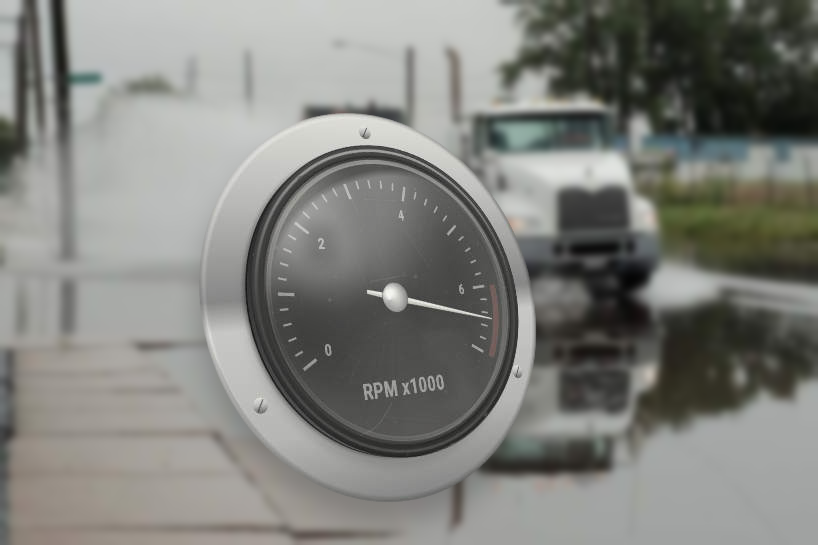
value=6500 unit=rpm
